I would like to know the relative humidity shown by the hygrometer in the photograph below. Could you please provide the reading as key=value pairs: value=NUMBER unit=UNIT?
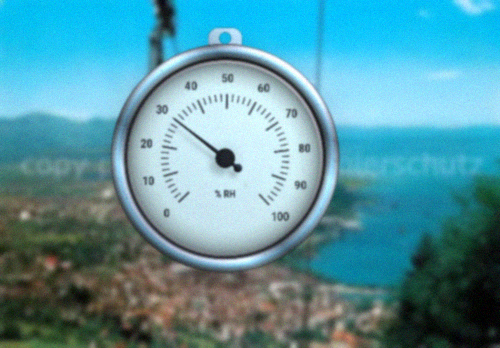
value=30 unit=%
